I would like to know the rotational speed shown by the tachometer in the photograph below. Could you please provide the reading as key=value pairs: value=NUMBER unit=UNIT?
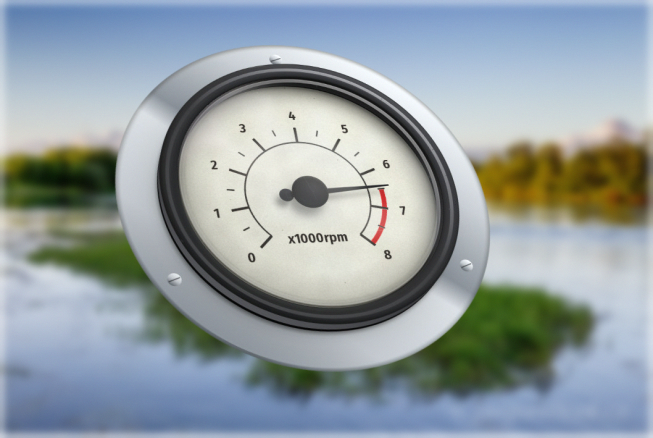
value=6500 unit=rpm
